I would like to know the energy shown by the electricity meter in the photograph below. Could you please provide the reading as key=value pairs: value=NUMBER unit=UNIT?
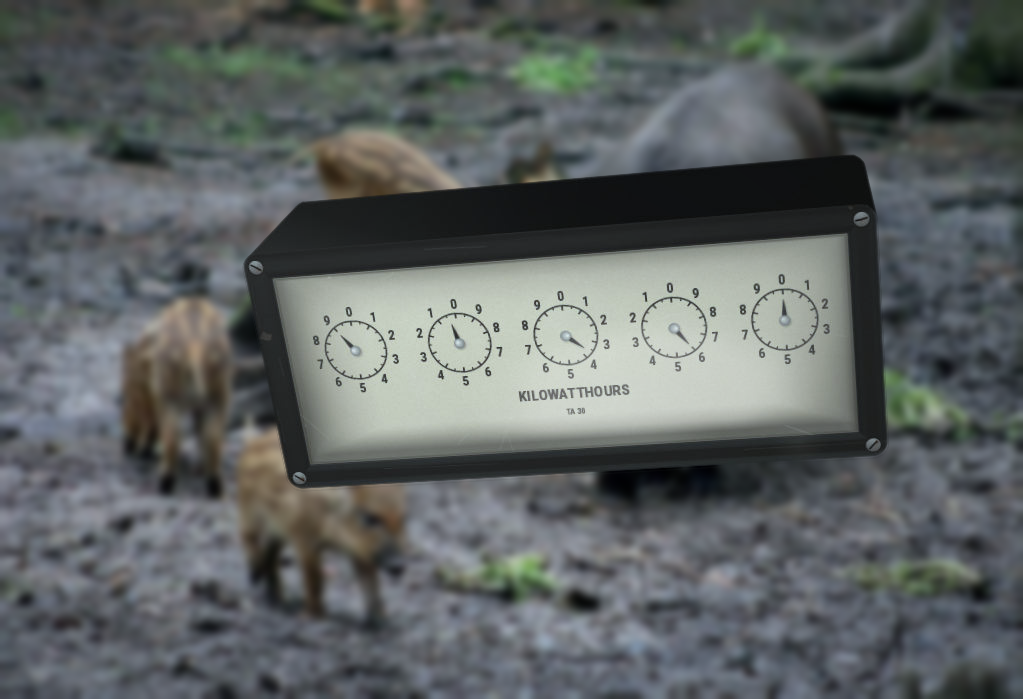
value=90360 unit=kWh
